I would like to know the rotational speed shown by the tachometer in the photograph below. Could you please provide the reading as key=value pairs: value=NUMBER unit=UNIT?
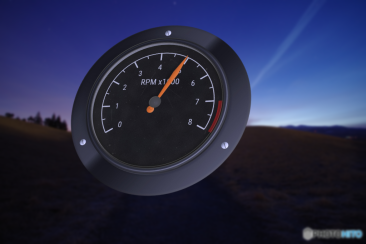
value=5000 unit=rpm
